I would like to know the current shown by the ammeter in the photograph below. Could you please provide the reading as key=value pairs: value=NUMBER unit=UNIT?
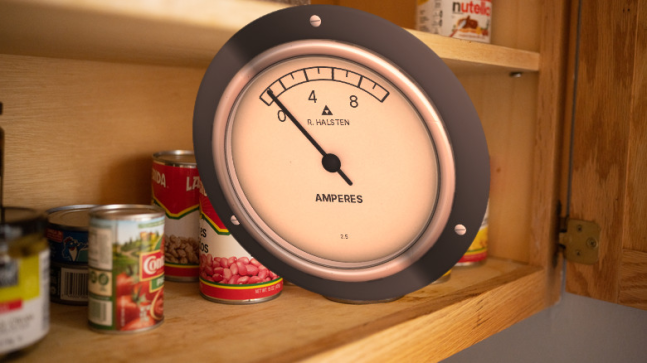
value=1 unit=A
